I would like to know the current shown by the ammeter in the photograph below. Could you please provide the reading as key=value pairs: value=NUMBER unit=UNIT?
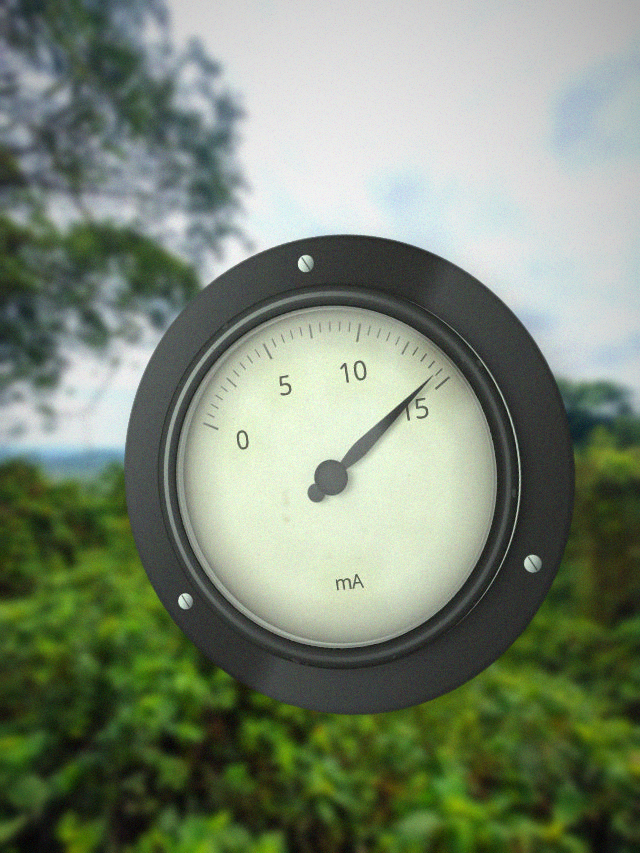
value=14.5 unit=mA
